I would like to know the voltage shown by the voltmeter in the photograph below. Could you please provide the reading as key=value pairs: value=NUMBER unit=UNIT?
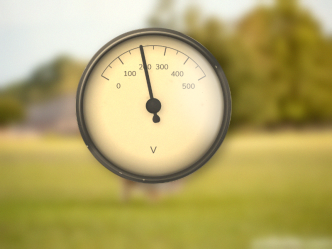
value=200 unit=V
